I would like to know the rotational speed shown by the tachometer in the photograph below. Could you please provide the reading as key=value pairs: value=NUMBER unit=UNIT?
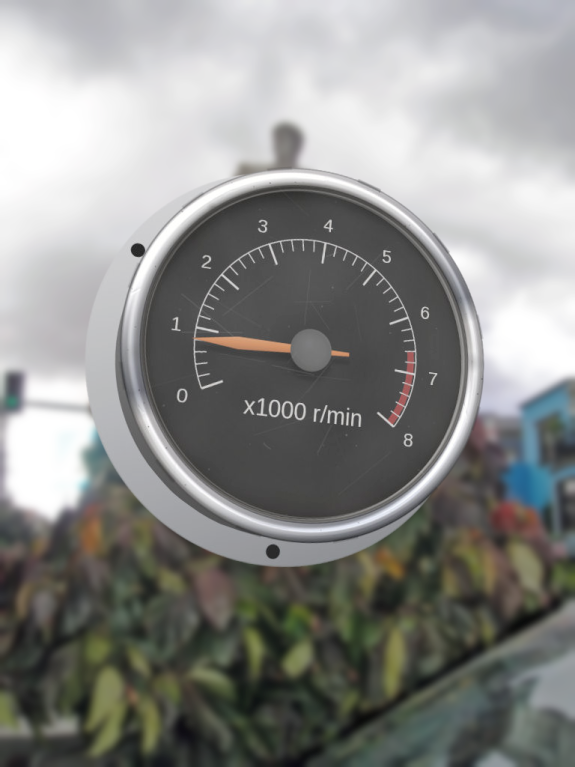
value=800 unit=rpm
